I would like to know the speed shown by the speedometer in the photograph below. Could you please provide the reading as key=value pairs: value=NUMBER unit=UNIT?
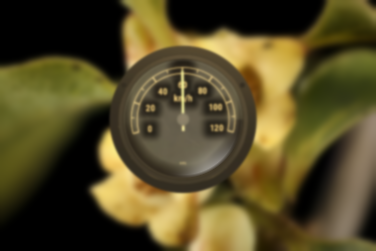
value=60 unit=km/h
